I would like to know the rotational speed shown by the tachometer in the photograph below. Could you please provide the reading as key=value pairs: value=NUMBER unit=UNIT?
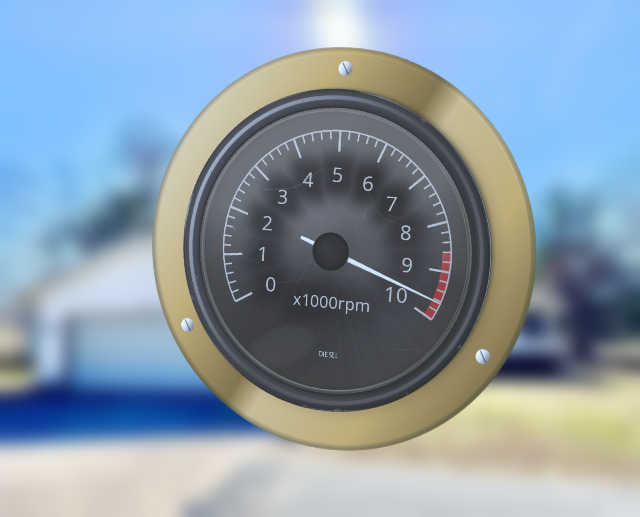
value=9600 unit=rpm
